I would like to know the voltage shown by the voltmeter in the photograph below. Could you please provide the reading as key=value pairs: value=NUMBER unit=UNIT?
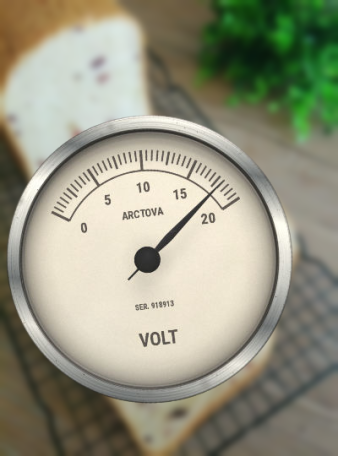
value=18 unit=V
